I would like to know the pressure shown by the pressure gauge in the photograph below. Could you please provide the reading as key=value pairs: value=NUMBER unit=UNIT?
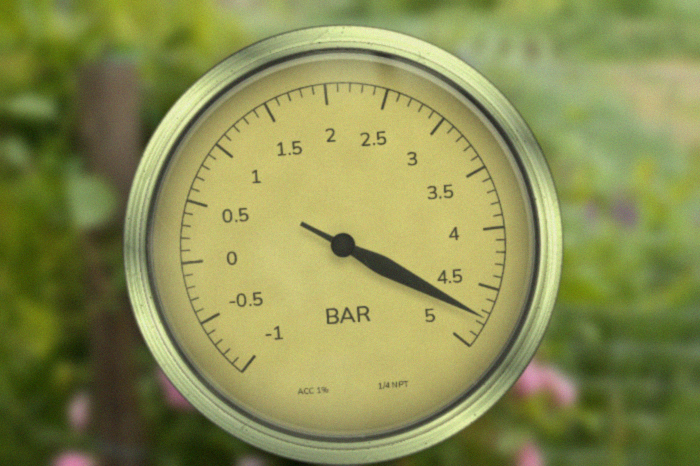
value=4.75 unit=bar
